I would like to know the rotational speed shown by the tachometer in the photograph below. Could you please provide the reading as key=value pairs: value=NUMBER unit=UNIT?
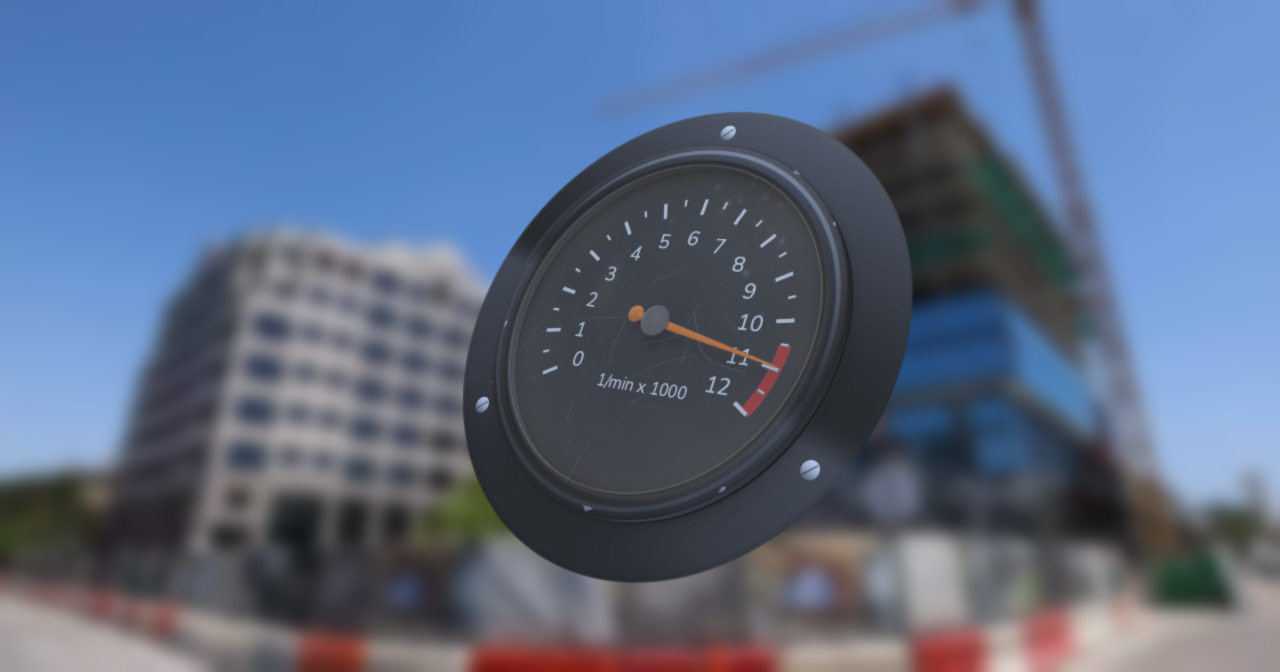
value=11000 unit=rpm
